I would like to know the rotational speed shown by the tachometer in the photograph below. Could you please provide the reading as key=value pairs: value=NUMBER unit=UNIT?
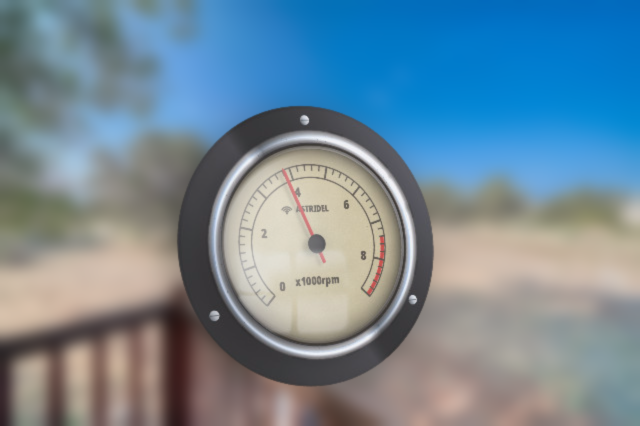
value=3800 unit=rpm
